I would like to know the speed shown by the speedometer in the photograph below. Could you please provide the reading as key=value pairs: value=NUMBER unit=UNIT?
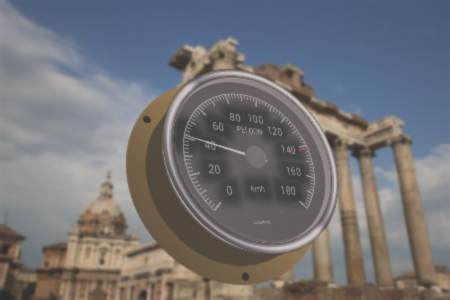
value=40 unit=km/h
